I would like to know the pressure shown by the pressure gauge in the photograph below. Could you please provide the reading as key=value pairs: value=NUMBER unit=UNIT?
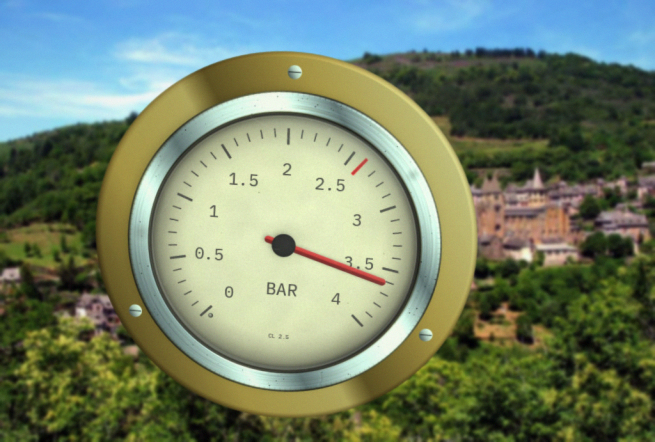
value=3.6 unit=bar
